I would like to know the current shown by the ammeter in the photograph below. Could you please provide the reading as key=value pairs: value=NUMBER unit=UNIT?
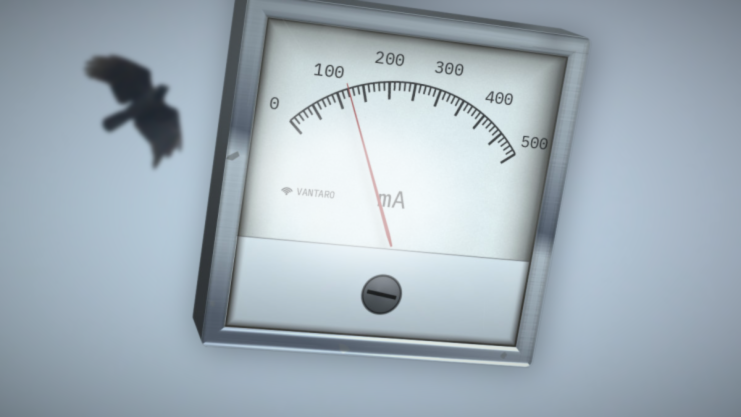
value=120 unit=mA
